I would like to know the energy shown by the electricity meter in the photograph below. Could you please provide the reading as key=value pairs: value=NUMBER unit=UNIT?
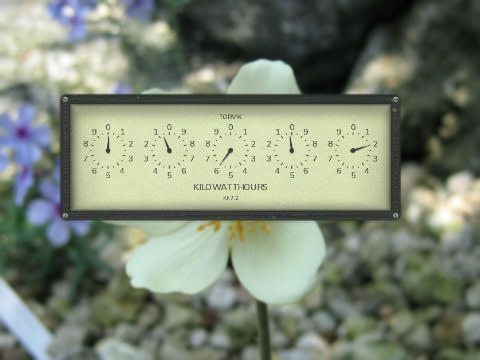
value=602 unit=kWh
